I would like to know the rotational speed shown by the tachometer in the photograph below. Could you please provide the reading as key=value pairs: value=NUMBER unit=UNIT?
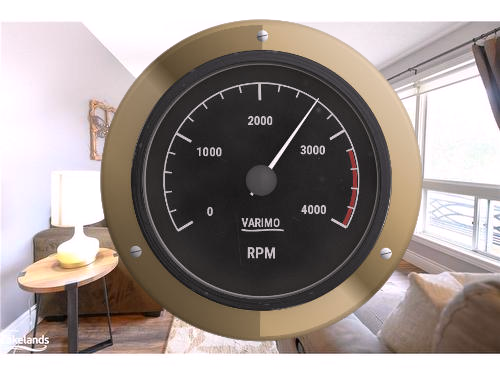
value=2600 unit=rpm
